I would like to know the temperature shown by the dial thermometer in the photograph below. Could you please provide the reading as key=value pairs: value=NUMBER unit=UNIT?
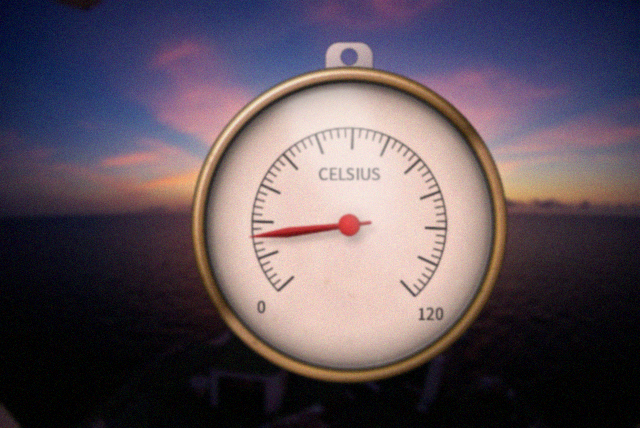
value=16 unit=°C
